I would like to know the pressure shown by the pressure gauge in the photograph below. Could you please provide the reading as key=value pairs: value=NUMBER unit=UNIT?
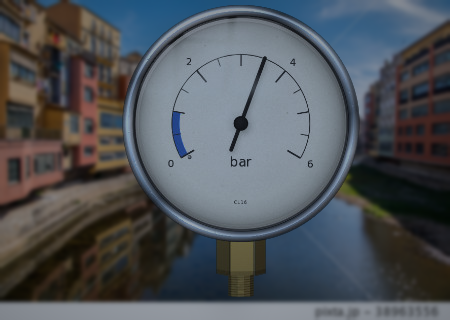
value=3.5 unit=bar
